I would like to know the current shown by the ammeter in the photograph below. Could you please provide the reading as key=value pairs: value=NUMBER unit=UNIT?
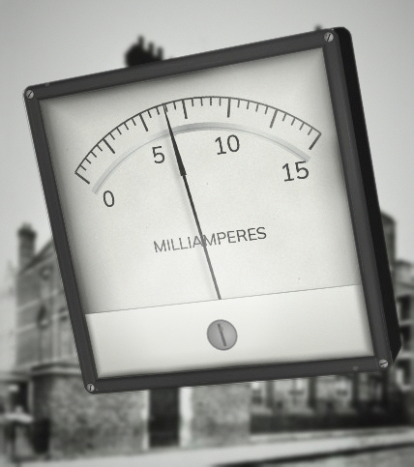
value=6.5 unit=mA
